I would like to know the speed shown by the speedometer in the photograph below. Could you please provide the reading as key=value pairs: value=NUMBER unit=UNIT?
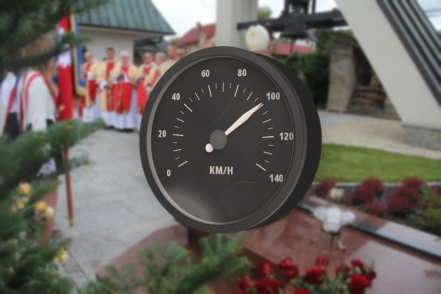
value=100 unit=km/h
